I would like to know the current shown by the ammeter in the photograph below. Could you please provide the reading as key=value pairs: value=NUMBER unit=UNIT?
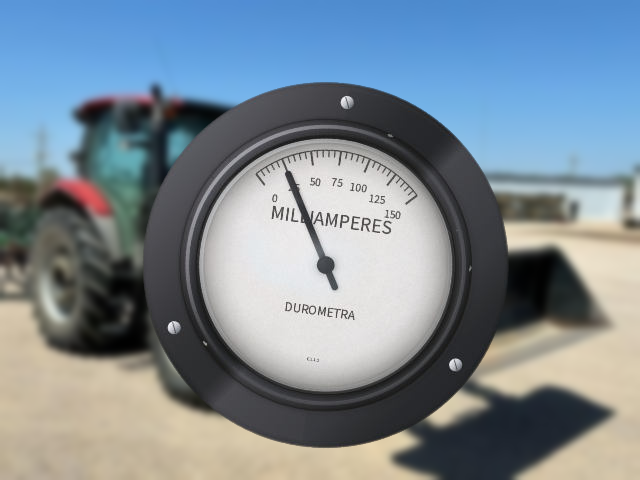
value=25 unit=mA
